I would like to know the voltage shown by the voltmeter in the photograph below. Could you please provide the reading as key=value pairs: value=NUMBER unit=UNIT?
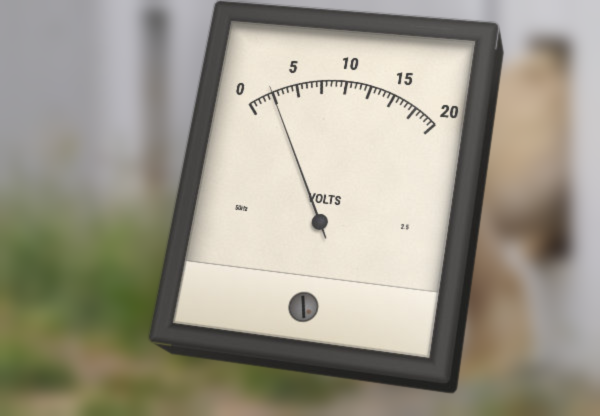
value=2.5 unit=V
